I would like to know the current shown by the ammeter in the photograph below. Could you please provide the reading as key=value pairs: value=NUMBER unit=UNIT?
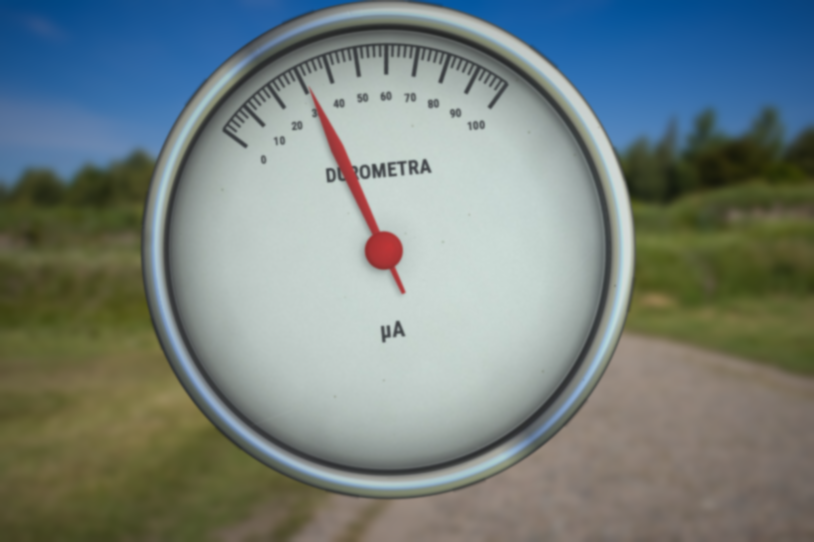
value=32 unit=µA
